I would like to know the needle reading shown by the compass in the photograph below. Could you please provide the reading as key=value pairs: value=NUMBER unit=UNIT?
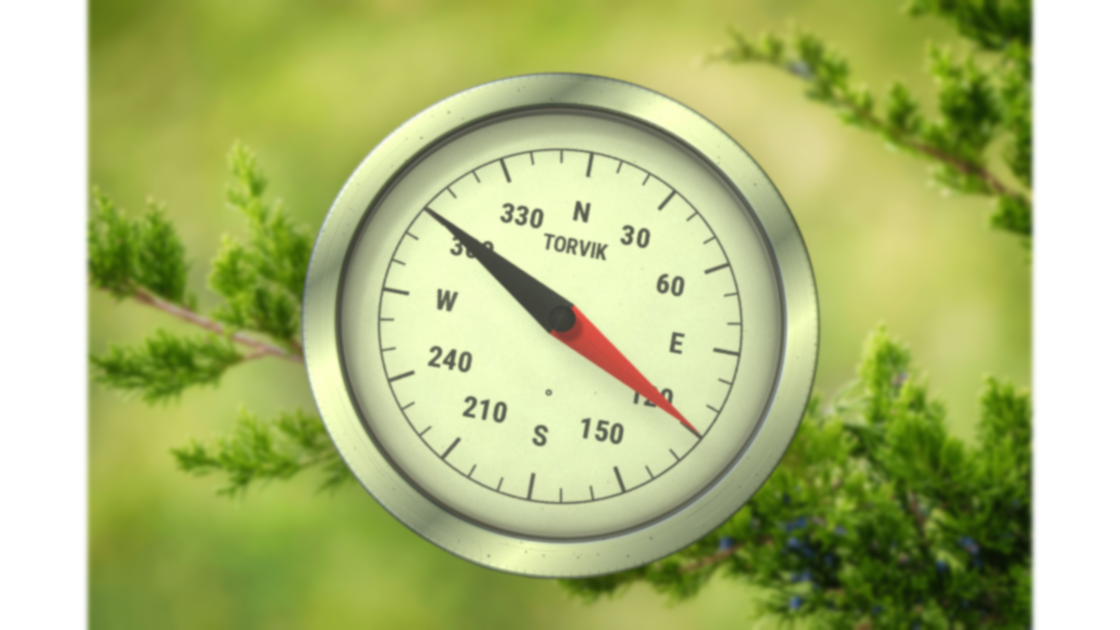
value=120 unit=°
